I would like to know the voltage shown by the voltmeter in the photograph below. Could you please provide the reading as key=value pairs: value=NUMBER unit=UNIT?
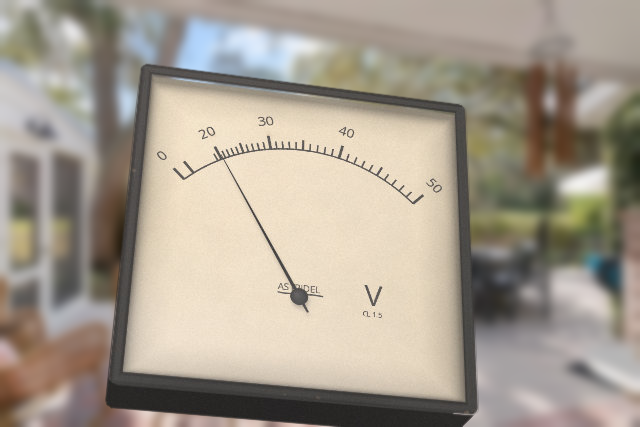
value=20 unit=V
